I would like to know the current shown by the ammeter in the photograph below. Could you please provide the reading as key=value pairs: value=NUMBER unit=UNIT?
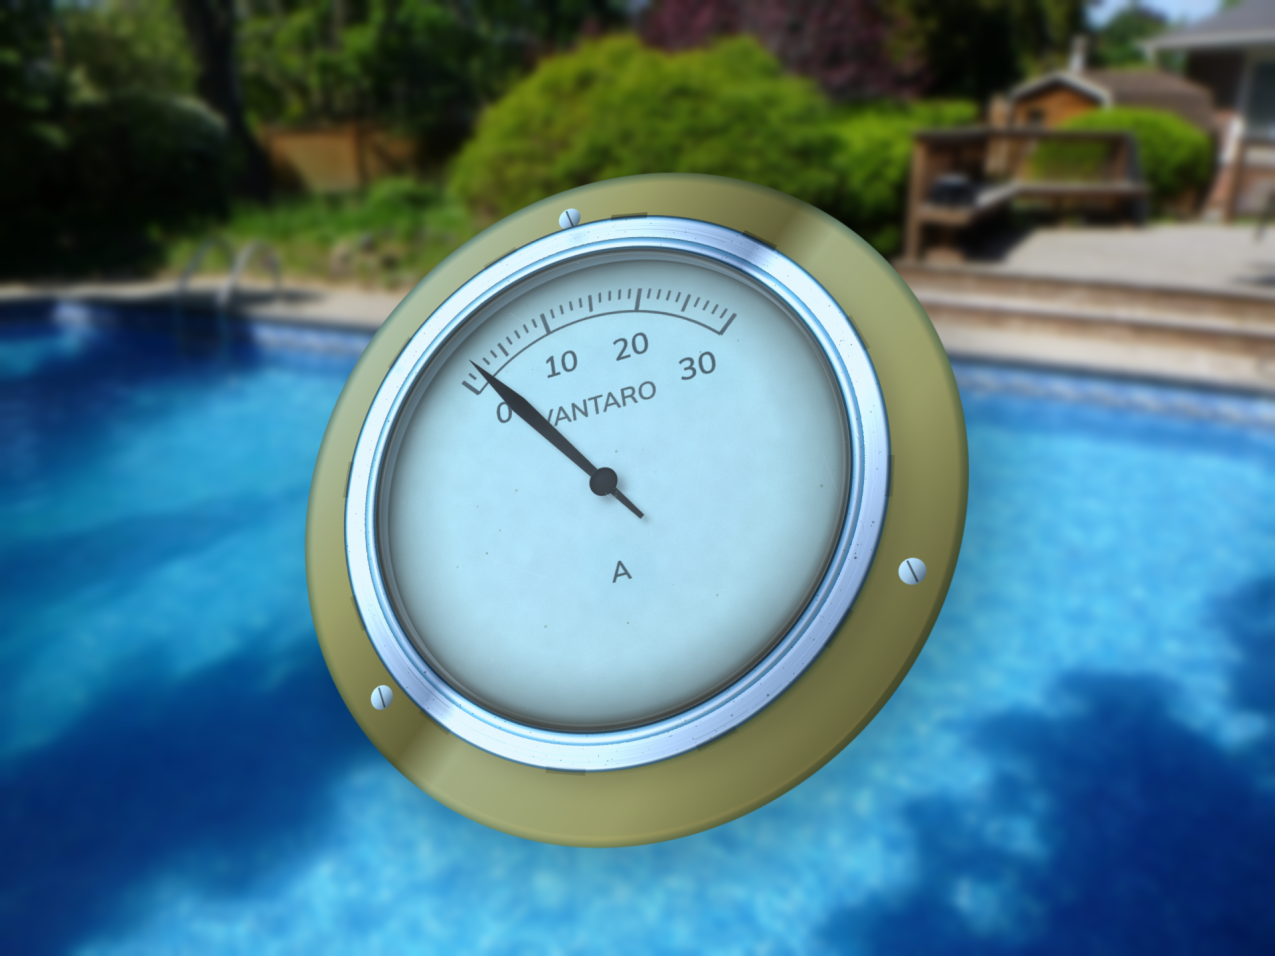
value=2 unit=A
